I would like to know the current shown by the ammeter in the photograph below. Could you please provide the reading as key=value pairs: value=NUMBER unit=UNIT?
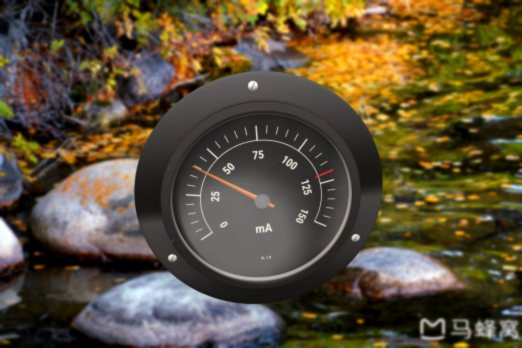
value=40 unit=mA
